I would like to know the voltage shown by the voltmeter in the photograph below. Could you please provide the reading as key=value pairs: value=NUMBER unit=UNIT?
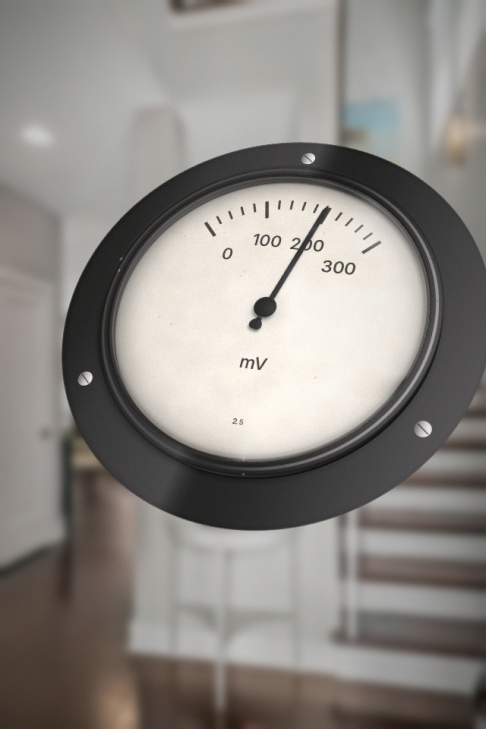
value=200 unit=mV
